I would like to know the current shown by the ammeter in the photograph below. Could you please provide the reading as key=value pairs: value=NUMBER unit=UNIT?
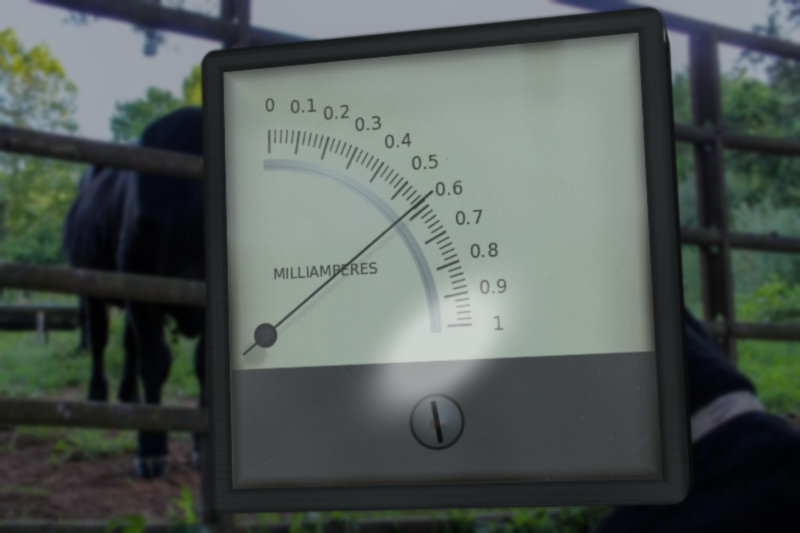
value=0.58 unit=mA
